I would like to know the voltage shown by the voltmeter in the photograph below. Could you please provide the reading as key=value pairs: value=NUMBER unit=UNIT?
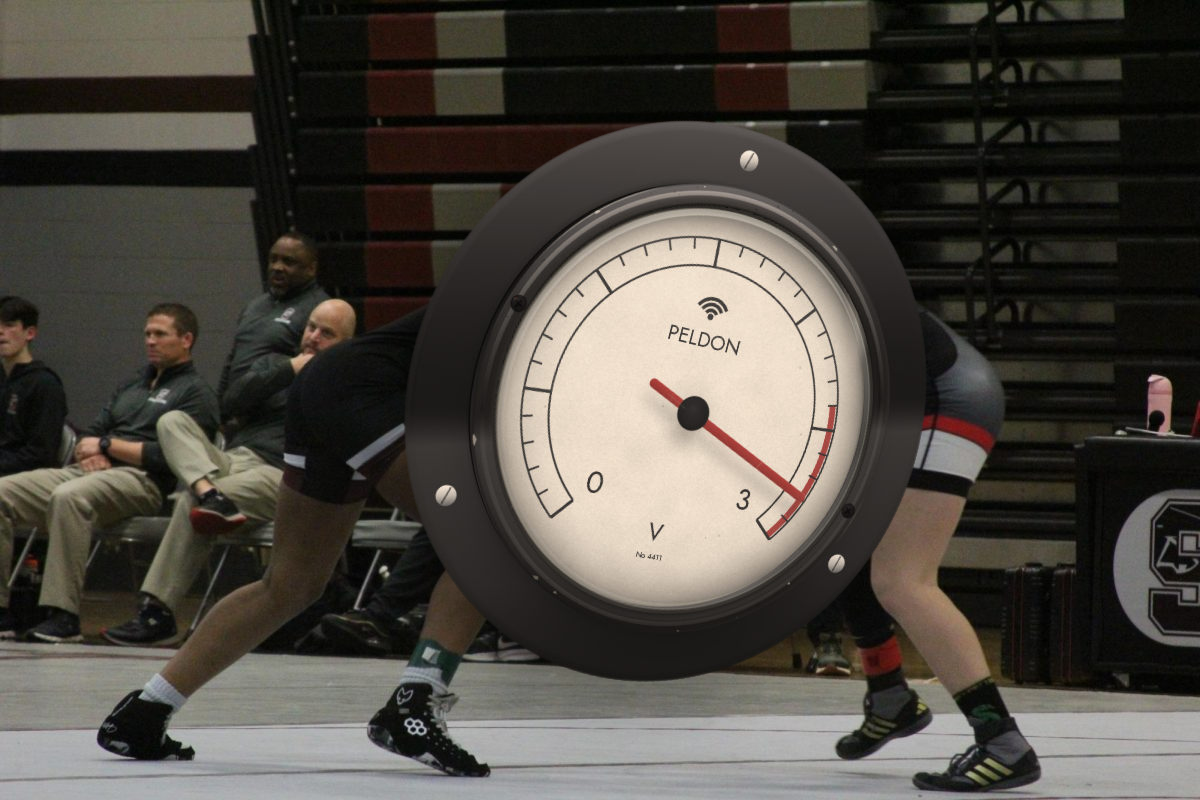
value=2.8 unit=V
